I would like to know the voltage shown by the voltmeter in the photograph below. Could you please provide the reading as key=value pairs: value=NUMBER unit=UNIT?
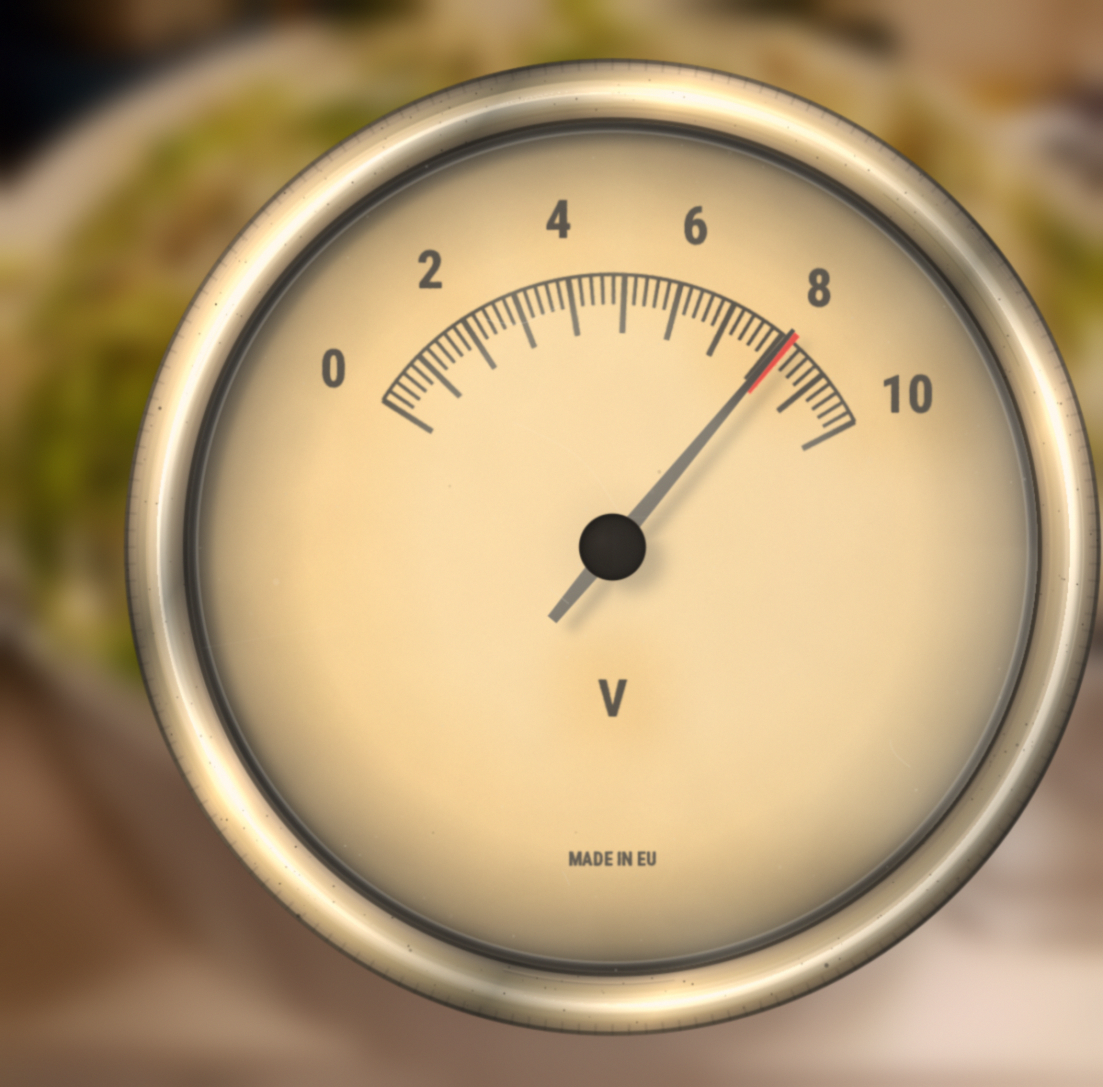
value=8.1 unit=V
